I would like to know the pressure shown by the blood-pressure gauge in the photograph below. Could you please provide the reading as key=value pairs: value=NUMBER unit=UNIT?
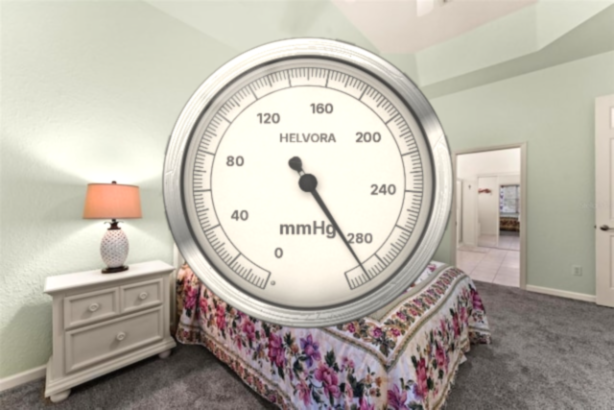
value=290 unit=mmHg
